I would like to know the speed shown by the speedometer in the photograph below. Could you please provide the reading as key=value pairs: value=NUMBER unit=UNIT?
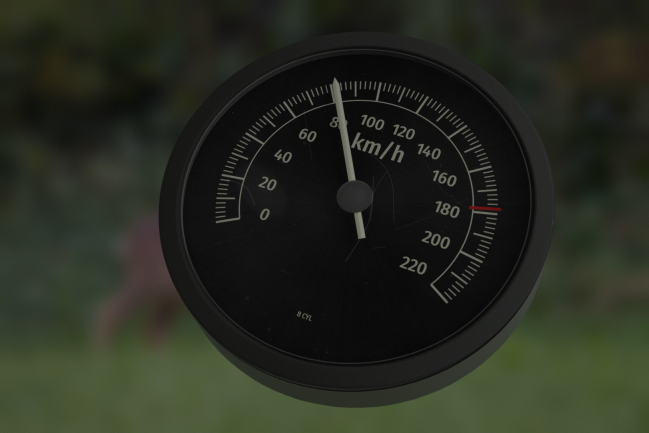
value=82 unit=km/h
